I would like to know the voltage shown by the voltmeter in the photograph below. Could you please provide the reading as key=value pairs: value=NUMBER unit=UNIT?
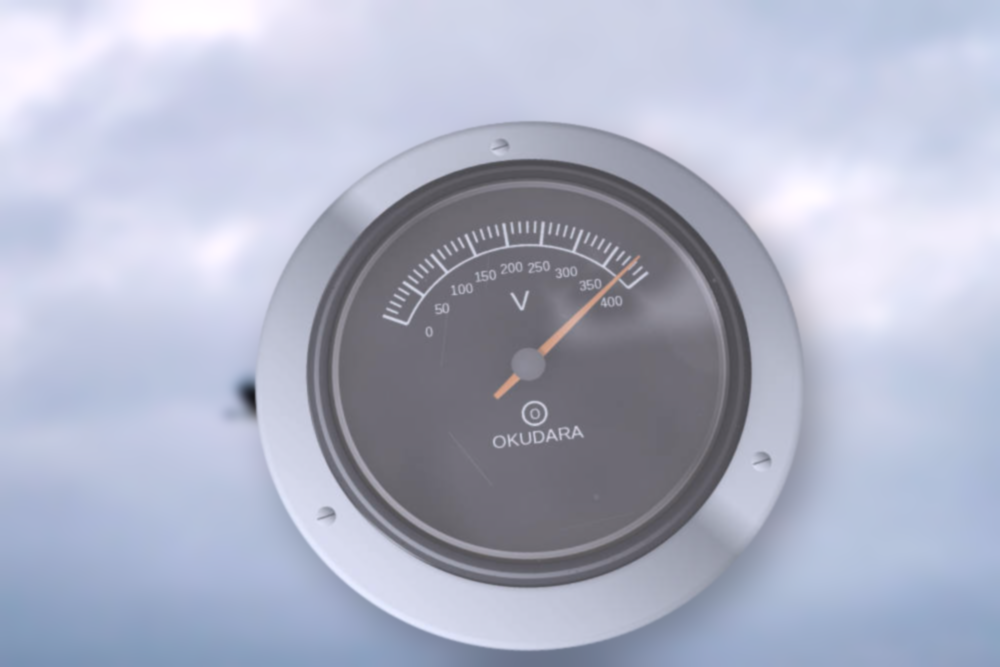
value=380 unit=V
